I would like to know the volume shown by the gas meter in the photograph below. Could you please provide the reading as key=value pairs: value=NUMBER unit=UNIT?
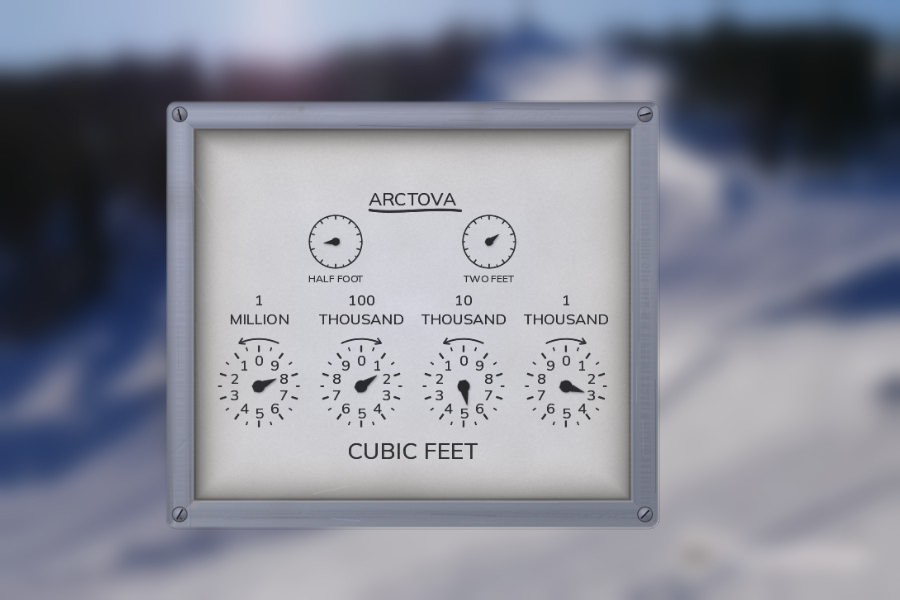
value=815300 unit=ft³
